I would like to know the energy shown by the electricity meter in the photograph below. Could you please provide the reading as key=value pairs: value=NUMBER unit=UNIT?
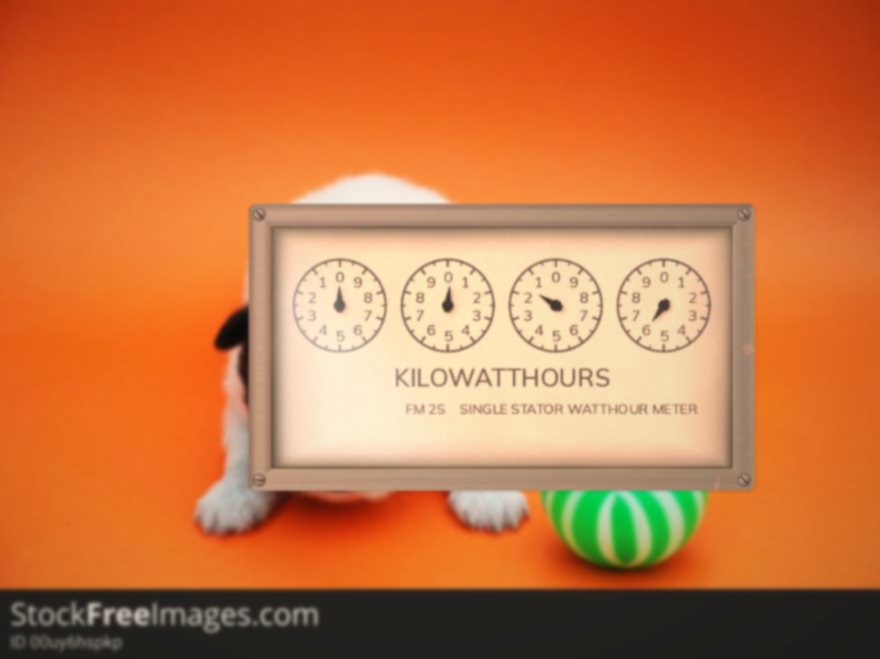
value=16 unit=kWh
